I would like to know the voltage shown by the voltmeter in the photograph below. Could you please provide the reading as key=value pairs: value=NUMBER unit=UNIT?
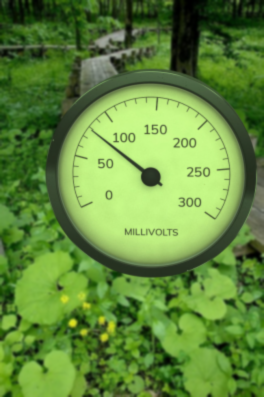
value=80 unit=mV
